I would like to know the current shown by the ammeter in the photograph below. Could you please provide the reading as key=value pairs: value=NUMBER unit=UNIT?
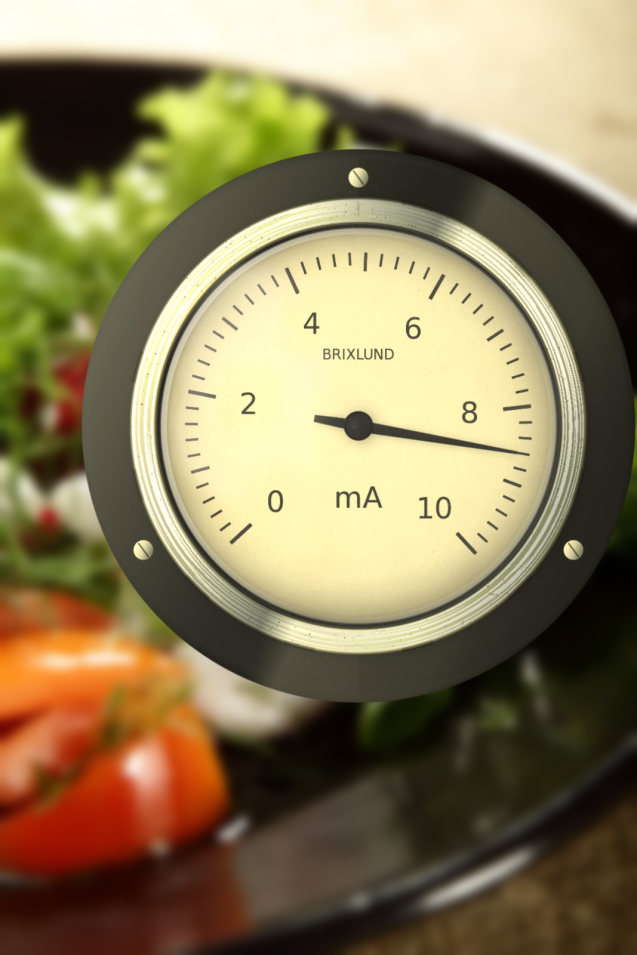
value=8.6 unit=mA
